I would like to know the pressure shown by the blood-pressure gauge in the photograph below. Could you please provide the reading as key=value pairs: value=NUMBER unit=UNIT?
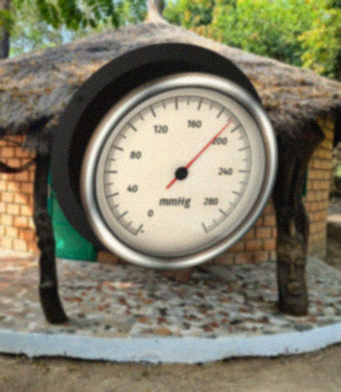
value=190 unit=mmHg
